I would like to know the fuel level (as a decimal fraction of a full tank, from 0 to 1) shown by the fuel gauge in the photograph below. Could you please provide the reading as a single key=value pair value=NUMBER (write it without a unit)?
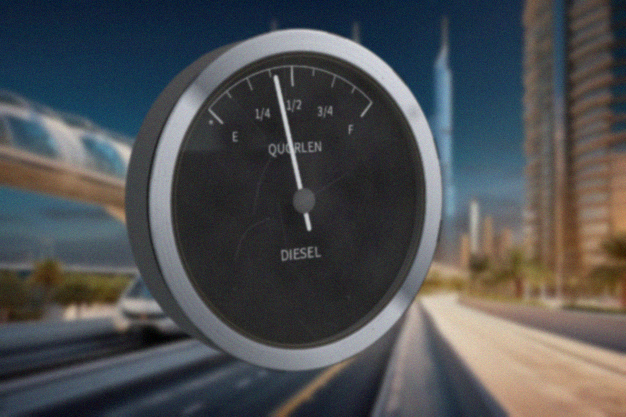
value=0.375
